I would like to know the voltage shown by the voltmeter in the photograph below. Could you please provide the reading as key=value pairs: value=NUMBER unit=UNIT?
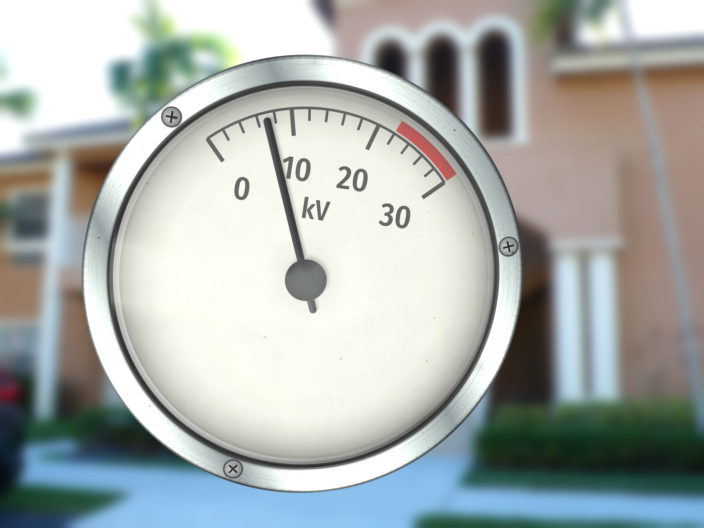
value=7 unit=kV
